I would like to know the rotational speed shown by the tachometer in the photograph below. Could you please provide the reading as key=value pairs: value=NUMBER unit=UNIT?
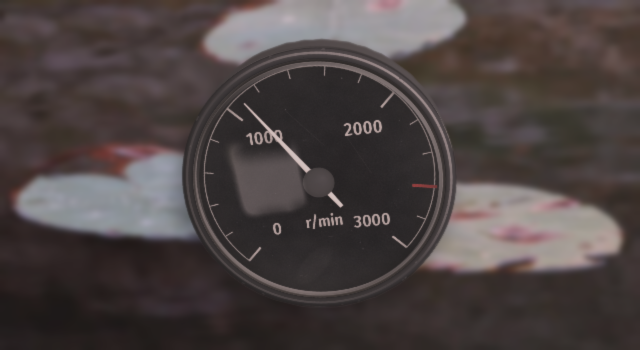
value=1100 unit=rpm
